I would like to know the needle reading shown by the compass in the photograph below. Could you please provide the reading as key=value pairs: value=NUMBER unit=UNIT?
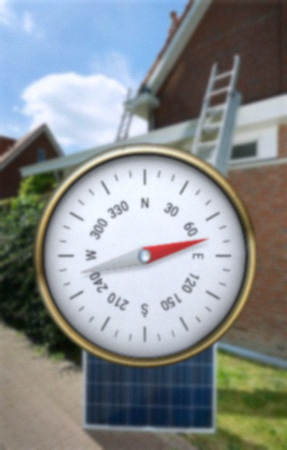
value=75 unit=°
